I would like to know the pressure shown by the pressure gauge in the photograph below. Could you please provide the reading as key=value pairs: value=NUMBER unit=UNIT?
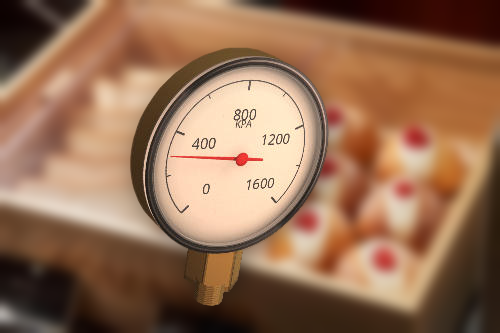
value=300 unit=kPa
